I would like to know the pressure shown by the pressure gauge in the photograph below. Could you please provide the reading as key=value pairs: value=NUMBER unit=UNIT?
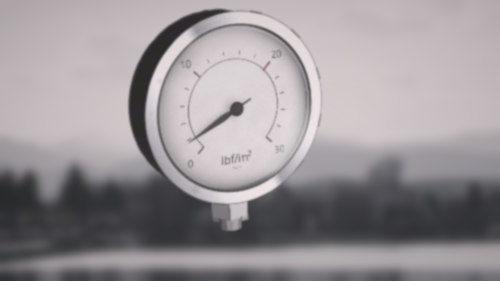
value=2 unit=psi
